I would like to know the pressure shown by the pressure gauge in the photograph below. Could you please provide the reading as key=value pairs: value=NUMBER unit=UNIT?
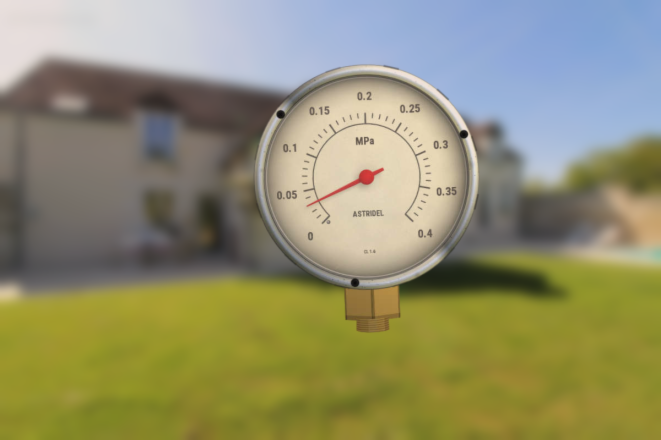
value=0.03 unit=MPa
